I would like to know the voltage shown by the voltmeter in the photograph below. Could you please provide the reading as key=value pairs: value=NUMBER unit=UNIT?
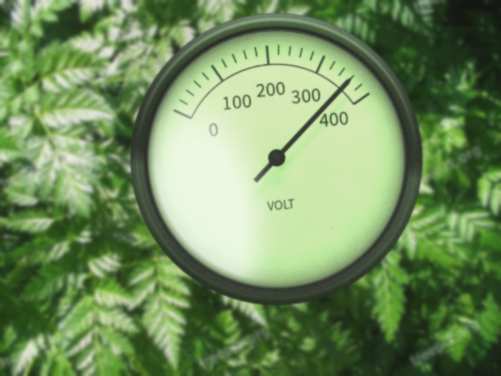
value=360 unit=V
